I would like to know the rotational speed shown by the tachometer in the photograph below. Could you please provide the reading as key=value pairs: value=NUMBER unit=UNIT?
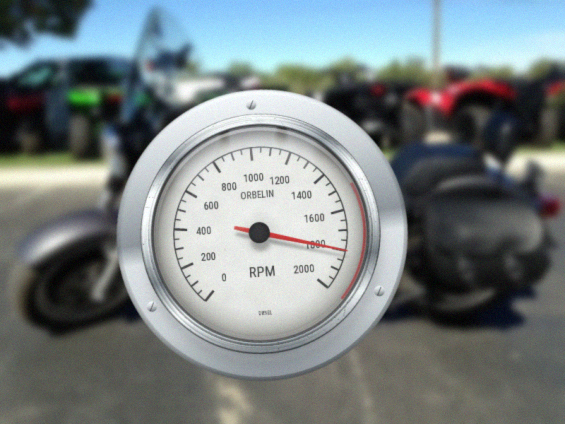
value=1800 unit=rpm
